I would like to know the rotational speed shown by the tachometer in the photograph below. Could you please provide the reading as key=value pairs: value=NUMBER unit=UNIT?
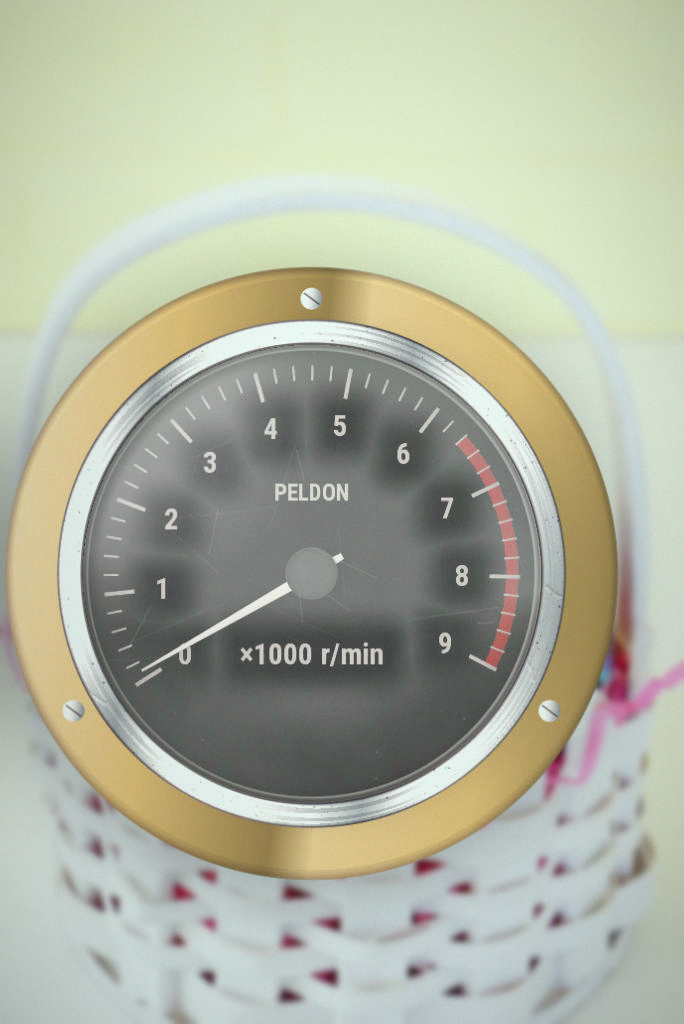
value=100 unit=rpm
